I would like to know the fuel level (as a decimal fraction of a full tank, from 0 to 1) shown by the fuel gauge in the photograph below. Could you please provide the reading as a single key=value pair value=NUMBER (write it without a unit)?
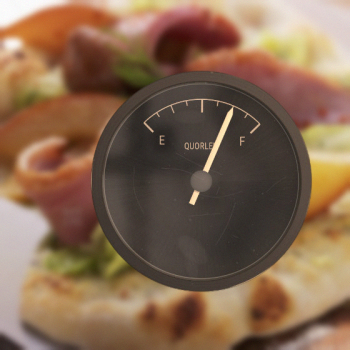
value=0.75
